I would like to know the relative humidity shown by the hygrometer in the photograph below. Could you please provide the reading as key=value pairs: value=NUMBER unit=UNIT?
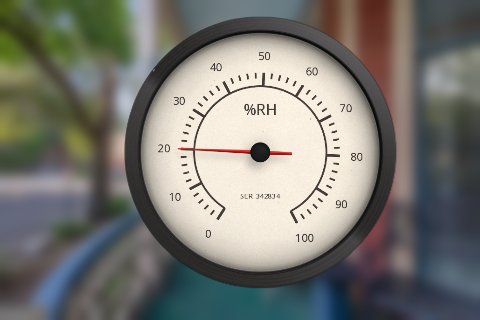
value=20 unit=%
